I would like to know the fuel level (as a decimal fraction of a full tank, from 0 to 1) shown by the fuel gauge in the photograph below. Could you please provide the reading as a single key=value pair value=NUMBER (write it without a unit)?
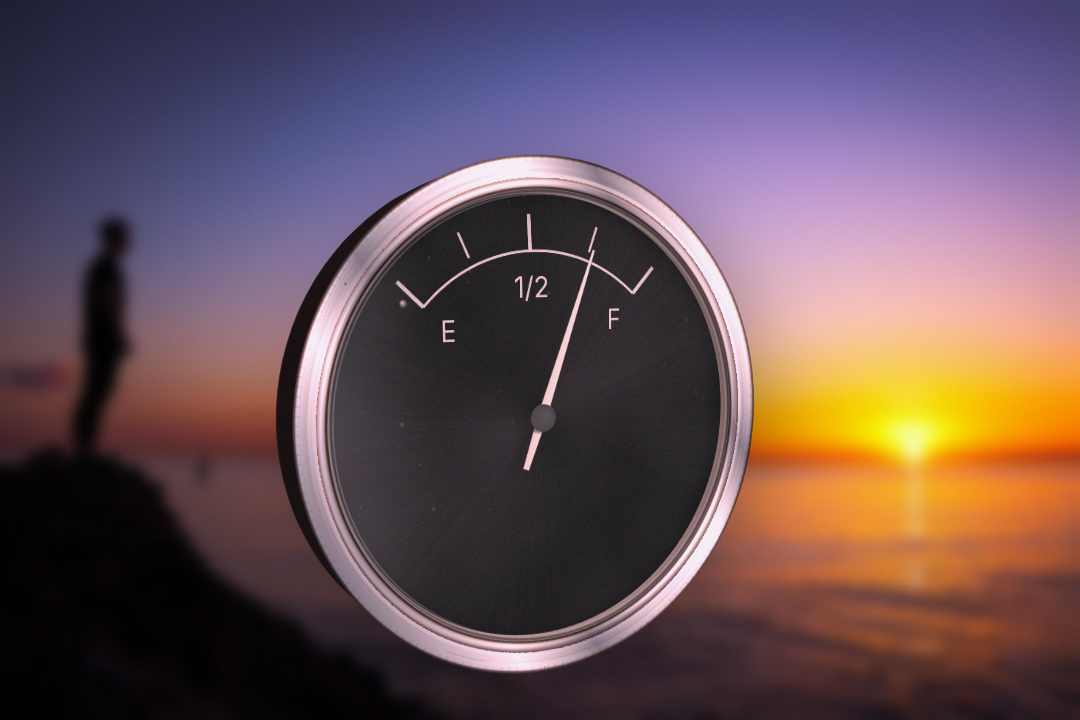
value=0.75
